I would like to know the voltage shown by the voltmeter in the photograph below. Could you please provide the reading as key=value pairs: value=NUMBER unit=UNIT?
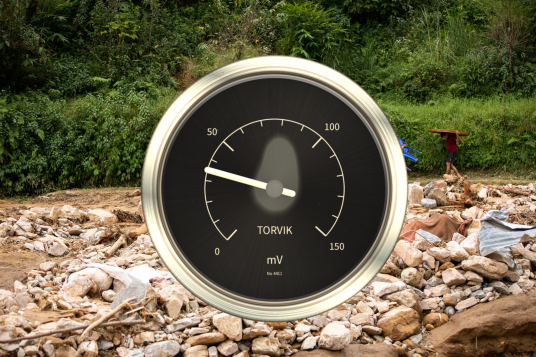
value=35 unit=mV
